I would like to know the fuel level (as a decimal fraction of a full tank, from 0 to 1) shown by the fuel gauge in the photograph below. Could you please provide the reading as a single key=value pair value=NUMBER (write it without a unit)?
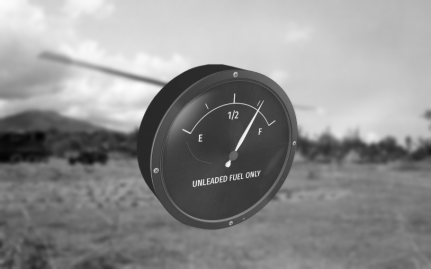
value=0.75
